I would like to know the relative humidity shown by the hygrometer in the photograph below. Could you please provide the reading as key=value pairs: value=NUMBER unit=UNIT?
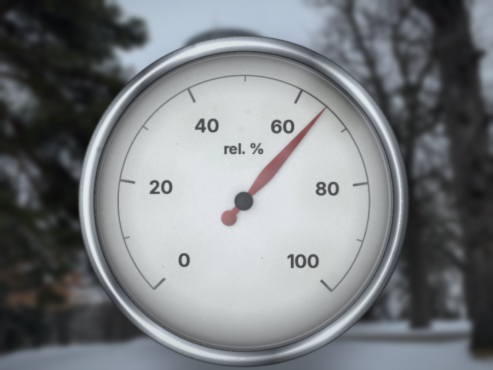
value=65 unit=%
